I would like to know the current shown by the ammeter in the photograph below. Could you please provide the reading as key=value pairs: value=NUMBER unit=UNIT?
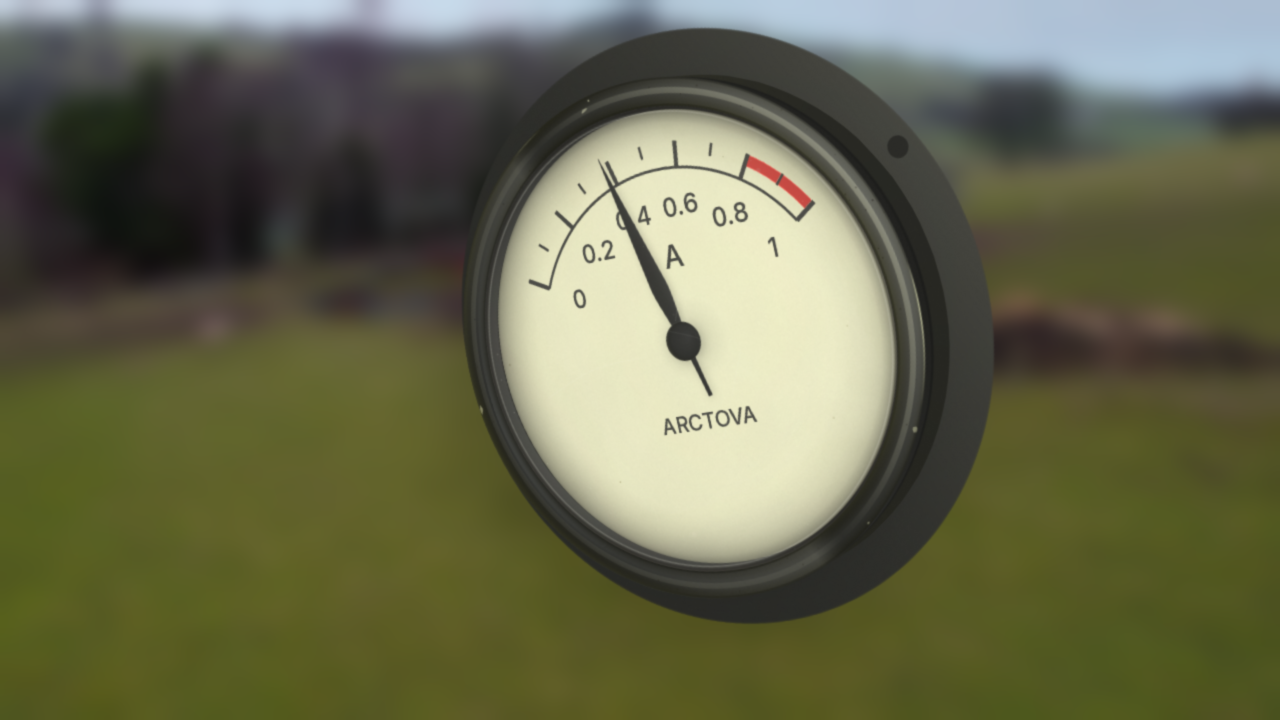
value=0.4 unit=A
